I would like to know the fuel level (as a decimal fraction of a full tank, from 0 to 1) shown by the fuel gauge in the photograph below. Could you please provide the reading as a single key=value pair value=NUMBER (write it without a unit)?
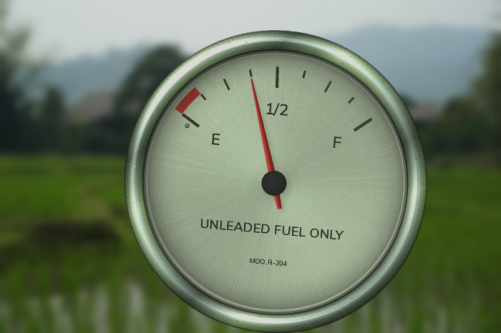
value=0.375
